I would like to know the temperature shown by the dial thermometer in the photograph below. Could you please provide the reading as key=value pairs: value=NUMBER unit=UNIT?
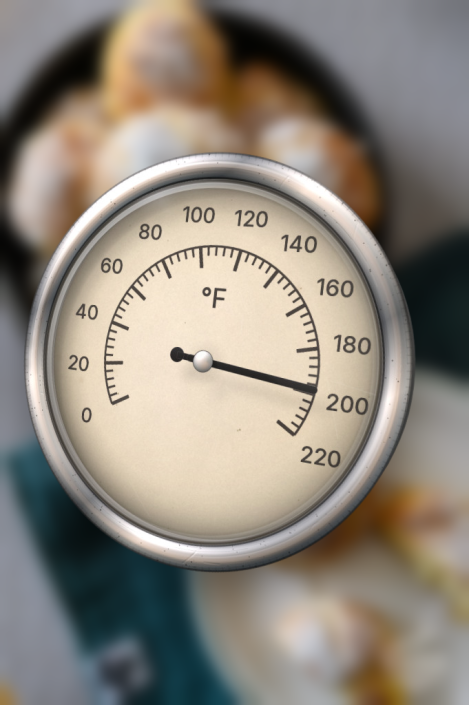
value=198 unit=°F
